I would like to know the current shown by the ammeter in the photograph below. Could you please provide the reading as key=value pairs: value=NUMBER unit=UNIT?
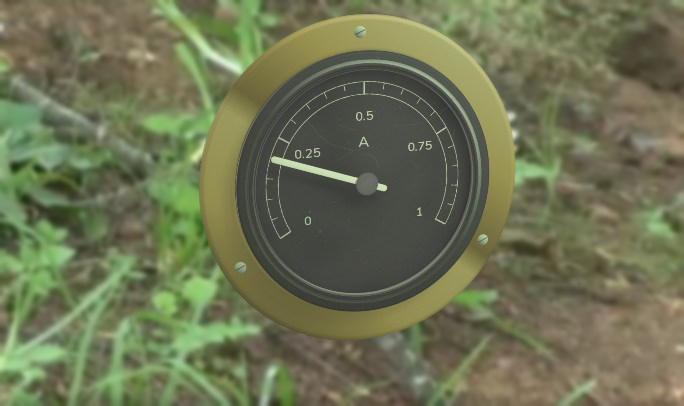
value=0.2 unit=A
